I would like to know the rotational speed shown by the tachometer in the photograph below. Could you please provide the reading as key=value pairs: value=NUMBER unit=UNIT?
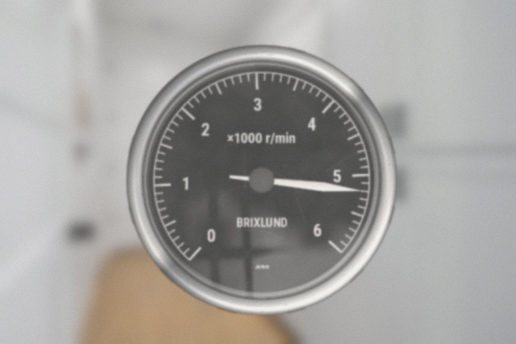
value=5200 unit=rpm
